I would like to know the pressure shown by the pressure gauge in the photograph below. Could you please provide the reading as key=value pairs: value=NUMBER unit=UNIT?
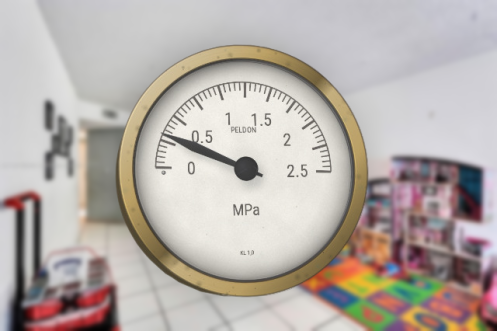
value=0.3 unit=MPa
